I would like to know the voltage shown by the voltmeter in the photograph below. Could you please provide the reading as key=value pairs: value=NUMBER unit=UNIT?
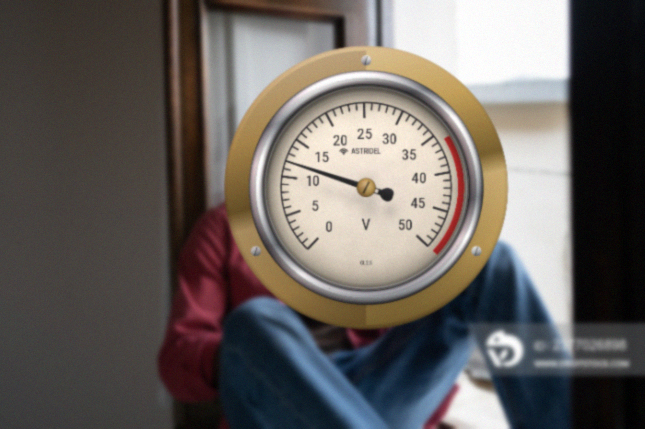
value=12 unit=V
